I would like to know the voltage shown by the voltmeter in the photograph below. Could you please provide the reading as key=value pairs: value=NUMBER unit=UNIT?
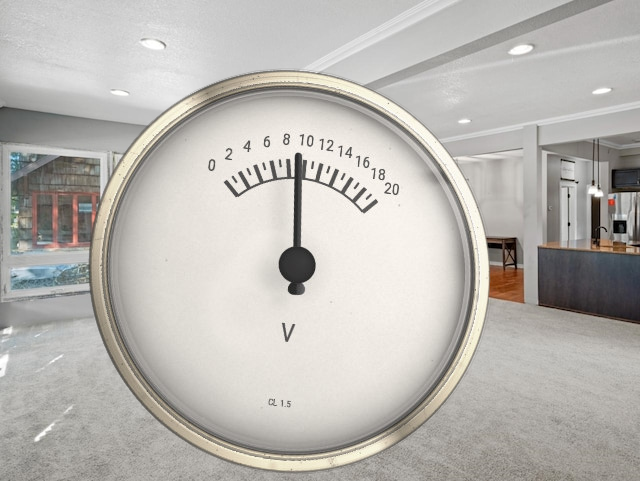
value=9 unit=V
